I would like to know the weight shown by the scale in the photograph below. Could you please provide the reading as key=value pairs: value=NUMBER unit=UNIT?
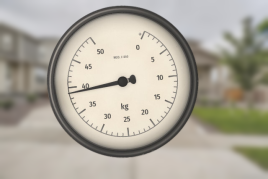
value=39 unit=kg
